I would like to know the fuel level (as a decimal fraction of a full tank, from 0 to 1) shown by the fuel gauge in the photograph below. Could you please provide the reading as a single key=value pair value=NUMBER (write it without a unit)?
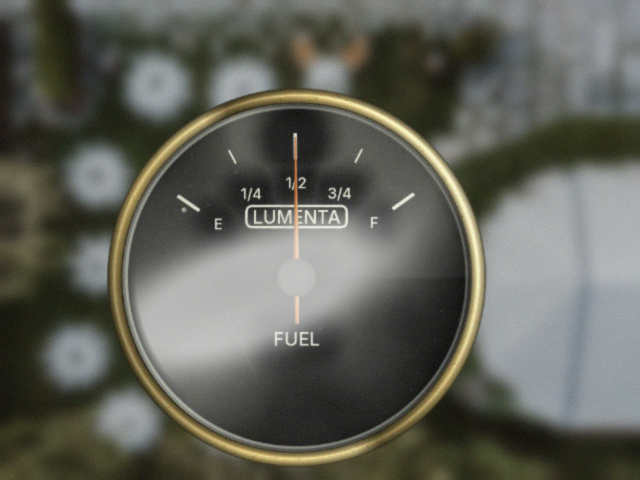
value=0.5
